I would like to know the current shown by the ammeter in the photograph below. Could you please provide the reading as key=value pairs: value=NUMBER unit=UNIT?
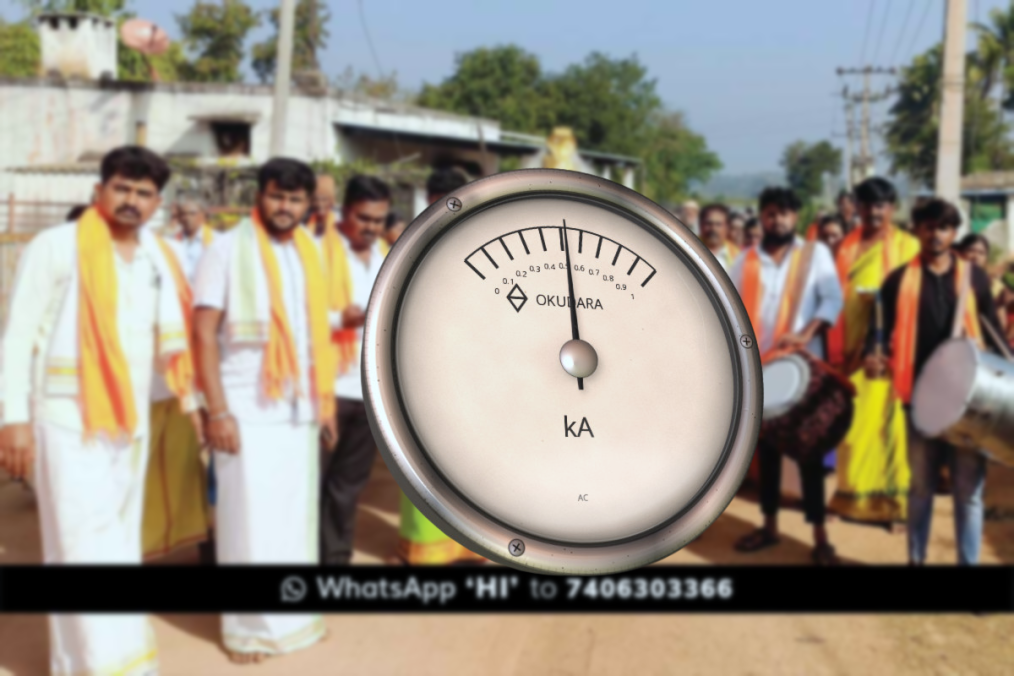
value=0.5 unit=kA
